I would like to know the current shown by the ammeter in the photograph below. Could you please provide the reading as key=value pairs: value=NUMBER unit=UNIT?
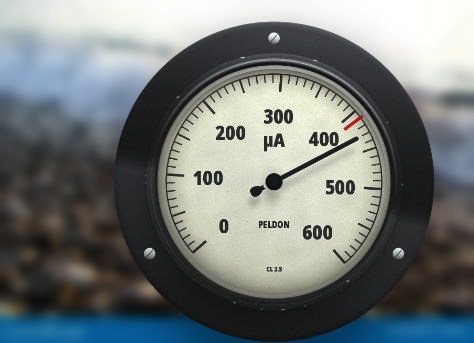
value=430 unit=µA
